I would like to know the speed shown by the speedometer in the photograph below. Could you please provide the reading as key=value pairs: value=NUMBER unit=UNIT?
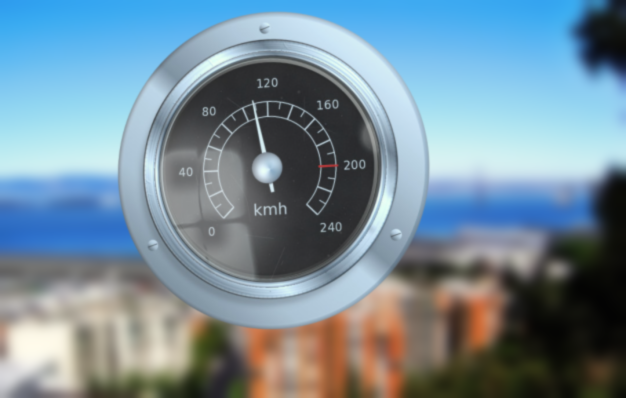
value=110 unit=km/h
